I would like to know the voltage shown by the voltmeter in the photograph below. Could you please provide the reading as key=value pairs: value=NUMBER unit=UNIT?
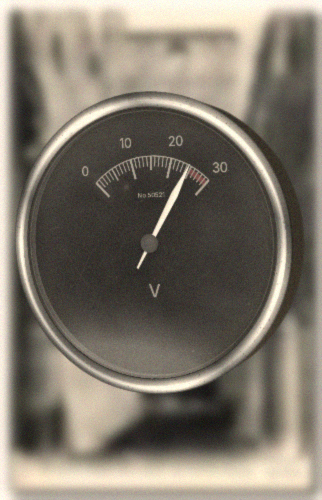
value=25 unit=V
